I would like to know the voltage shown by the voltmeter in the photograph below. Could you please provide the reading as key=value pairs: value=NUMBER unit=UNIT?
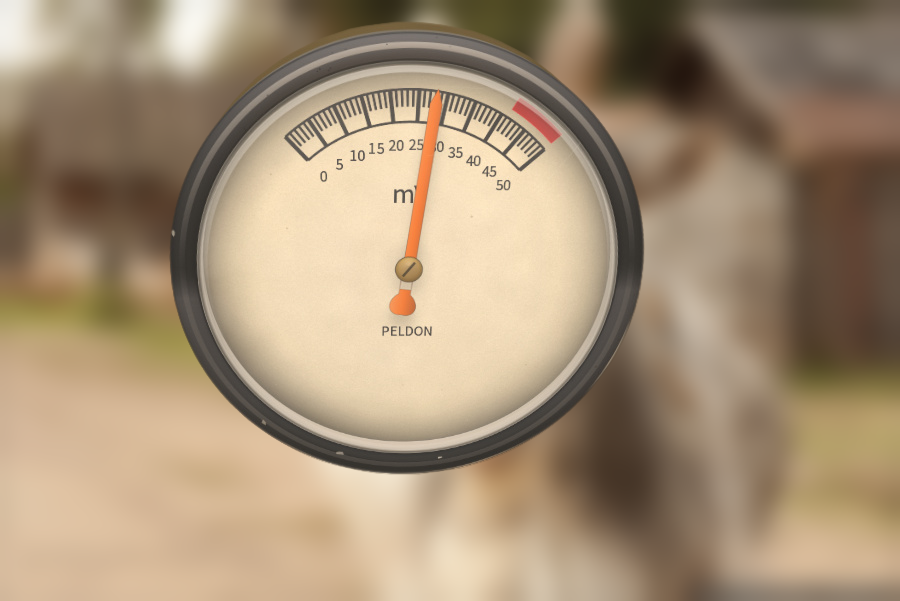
value=28 unit=mV
